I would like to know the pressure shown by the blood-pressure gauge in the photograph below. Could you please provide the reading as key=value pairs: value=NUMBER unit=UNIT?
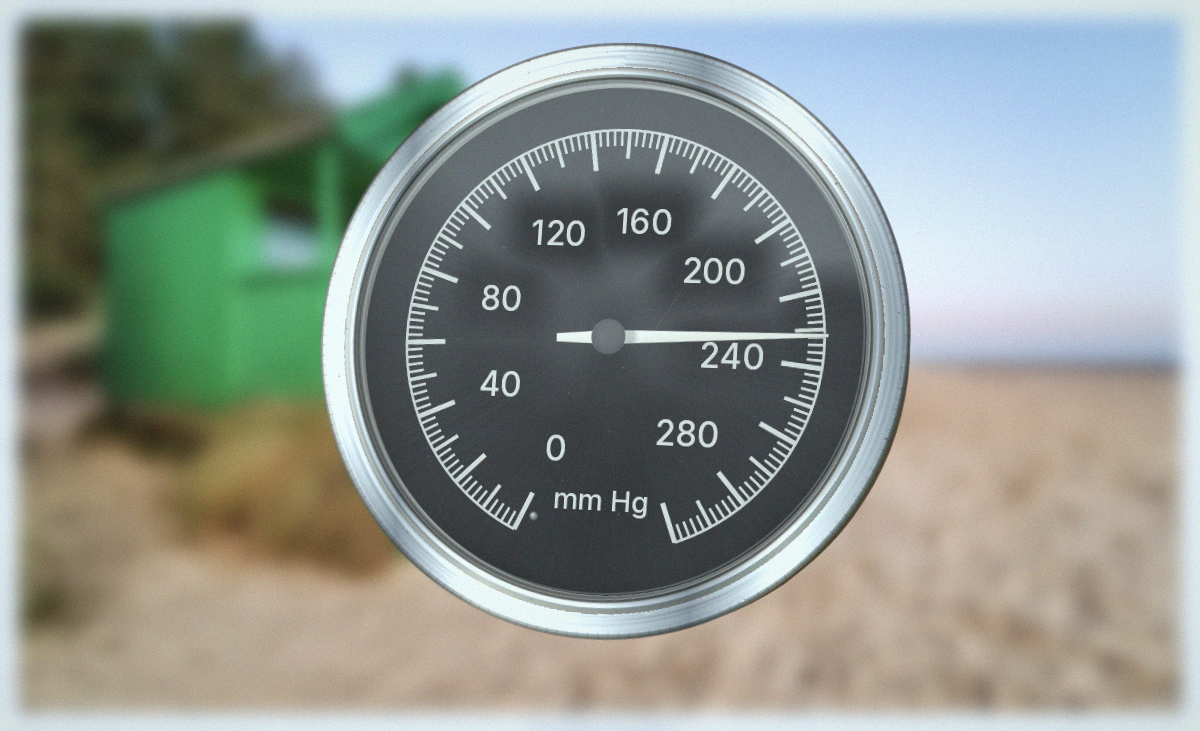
value=232 unit=mmHg
